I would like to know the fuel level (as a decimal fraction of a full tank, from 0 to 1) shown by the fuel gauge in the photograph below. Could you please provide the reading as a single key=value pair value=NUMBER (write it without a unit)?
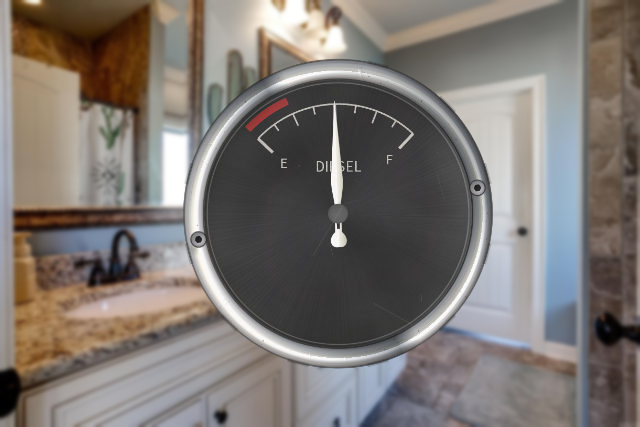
value=0.5
